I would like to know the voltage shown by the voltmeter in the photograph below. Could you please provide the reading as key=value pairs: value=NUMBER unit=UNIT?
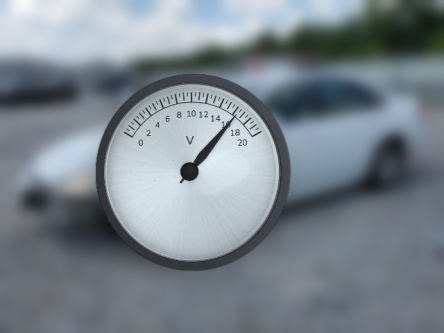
value=16.5 unit=V
